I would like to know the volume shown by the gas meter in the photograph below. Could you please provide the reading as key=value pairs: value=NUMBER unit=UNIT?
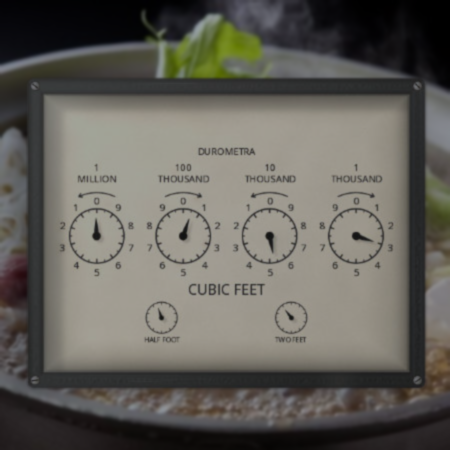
value=5300 unit=ft³
